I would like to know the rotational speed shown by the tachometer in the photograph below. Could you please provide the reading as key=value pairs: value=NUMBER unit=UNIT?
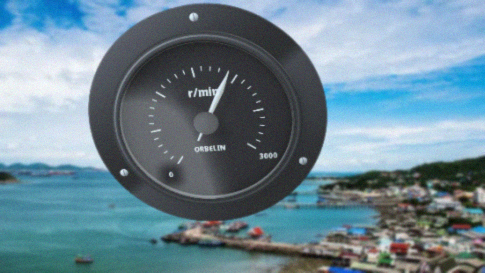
value=1900 unit=rpm
